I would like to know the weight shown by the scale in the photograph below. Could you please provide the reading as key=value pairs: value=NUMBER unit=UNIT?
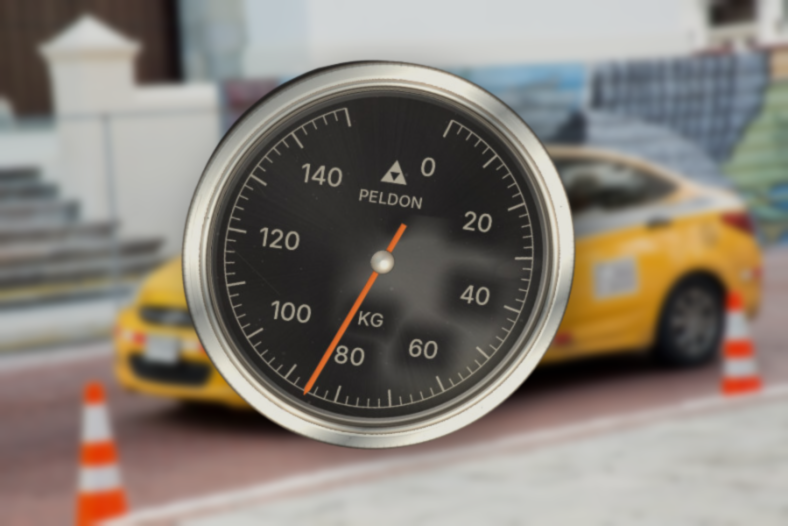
value=86 unit=kg
